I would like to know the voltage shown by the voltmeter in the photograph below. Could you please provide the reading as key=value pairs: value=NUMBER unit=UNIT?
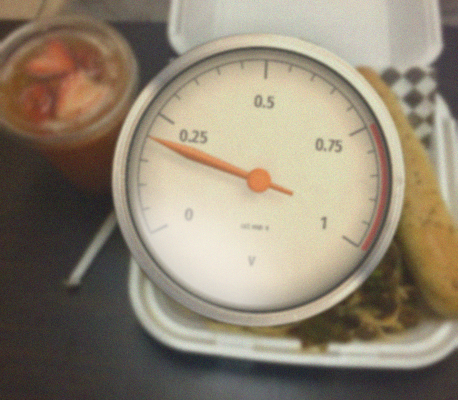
value=0.2 unit=V
